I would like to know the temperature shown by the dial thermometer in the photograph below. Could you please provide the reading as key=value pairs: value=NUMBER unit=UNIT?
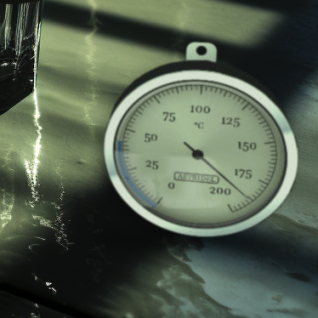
value=187.5 unit=°C
